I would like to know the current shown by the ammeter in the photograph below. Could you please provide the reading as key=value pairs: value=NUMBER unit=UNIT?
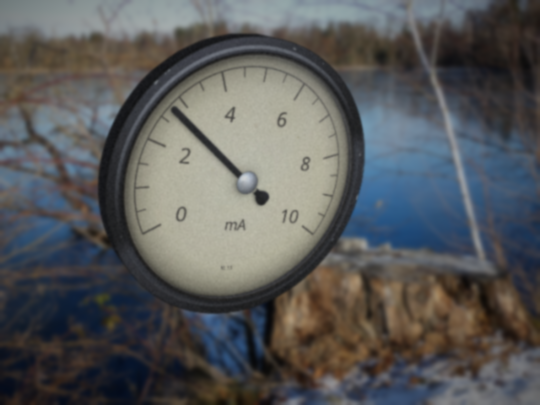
value=2.75 unit=mA
